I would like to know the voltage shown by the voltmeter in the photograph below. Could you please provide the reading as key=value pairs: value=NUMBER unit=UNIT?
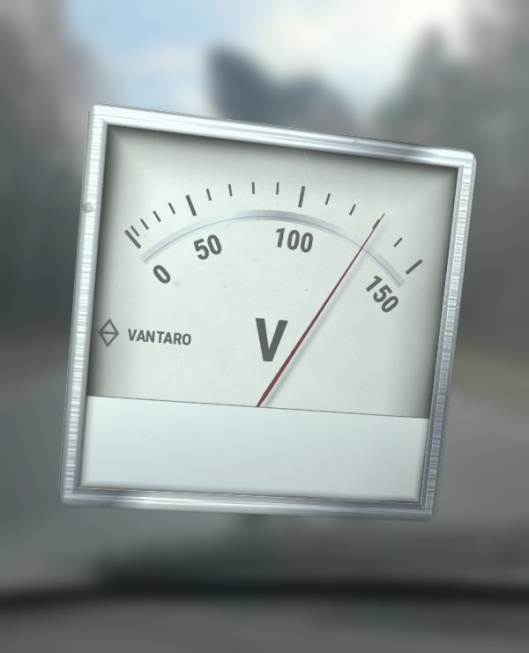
value=130 unit=V
